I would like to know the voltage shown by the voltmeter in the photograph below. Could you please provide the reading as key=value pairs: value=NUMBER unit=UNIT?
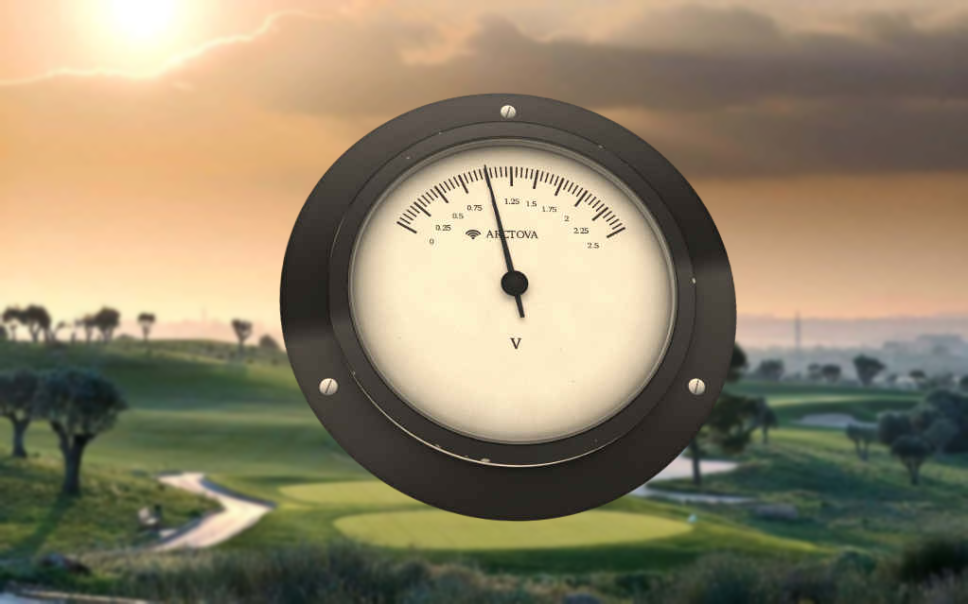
value=1 unit=V
